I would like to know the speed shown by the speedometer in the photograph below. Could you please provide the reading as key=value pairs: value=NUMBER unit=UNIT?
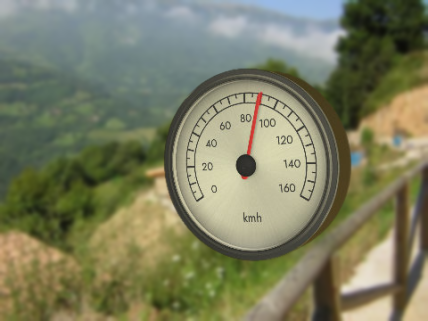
value=90 unit=km/h
